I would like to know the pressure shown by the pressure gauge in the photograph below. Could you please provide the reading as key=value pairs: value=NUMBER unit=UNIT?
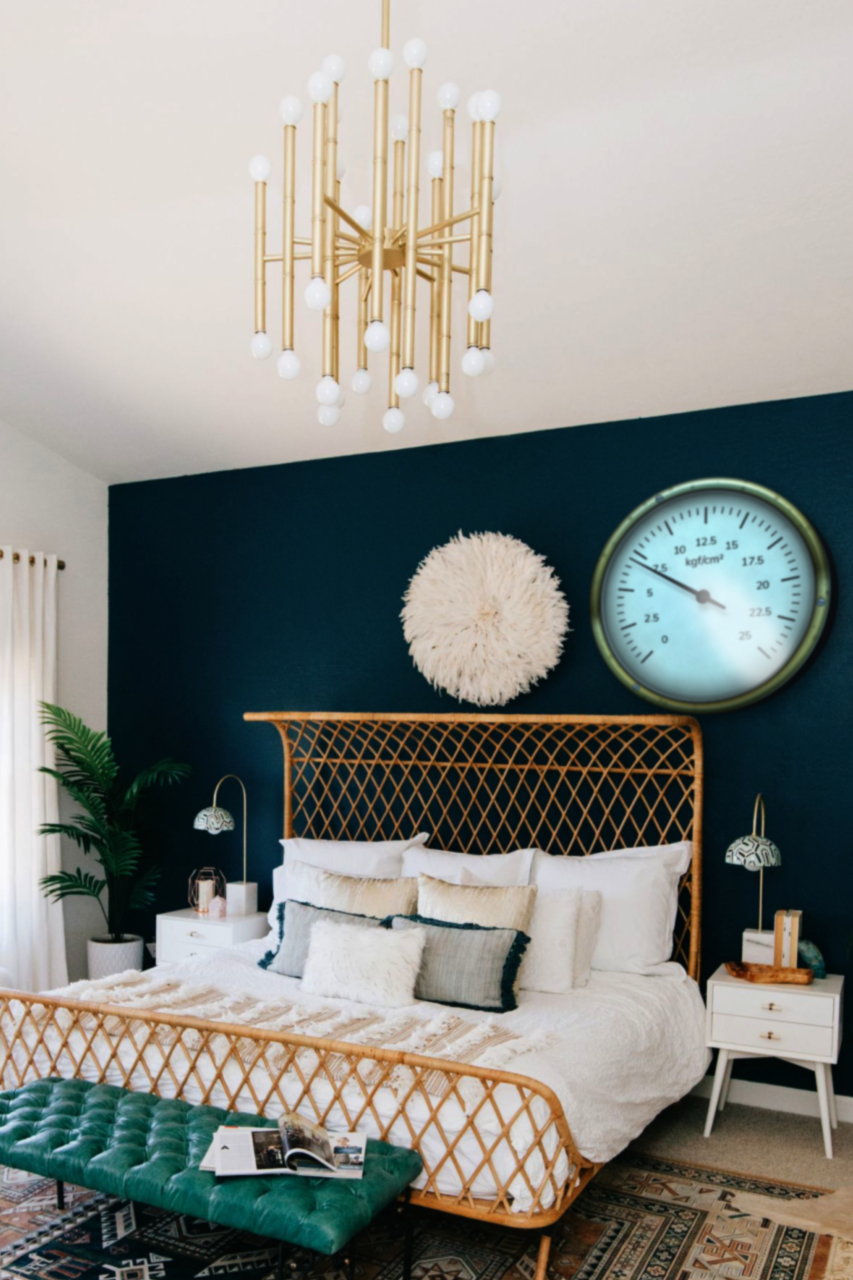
value=7 unit=kg/cm²
